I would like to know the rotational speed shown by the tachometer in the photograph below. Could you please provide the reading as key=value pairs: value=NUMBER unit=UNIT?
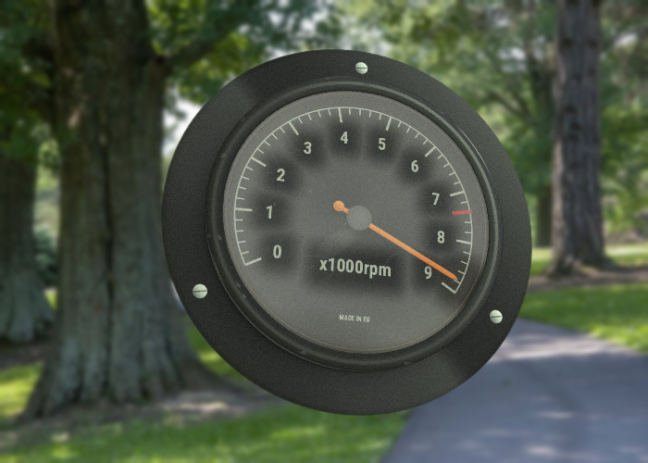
value=8800 unit=rpm
